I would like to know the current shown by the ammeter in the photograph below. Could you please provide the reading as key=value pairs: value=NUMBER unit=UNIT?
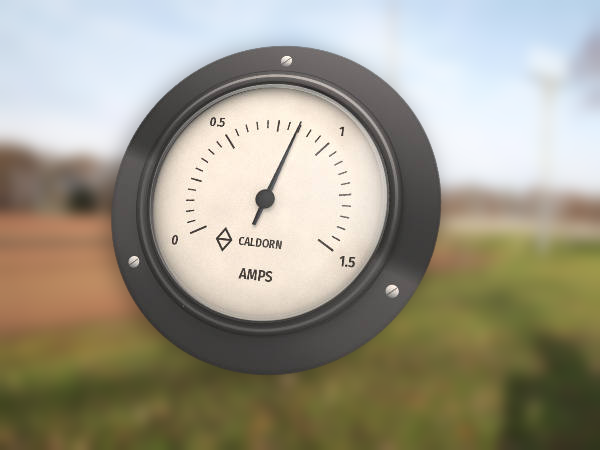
value=0.85 unit=A
